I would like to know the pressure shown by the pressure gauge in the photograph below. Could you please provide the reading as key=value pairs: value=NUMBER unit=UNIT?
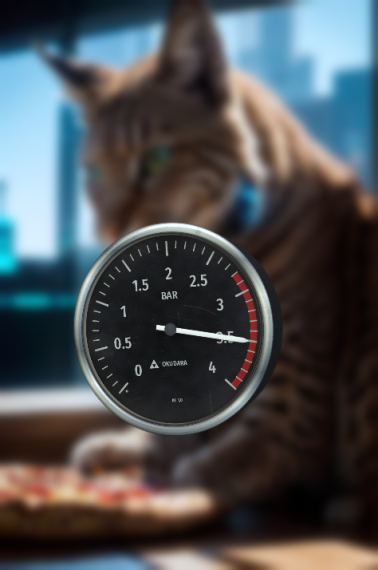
value=3.5 unit=bar
